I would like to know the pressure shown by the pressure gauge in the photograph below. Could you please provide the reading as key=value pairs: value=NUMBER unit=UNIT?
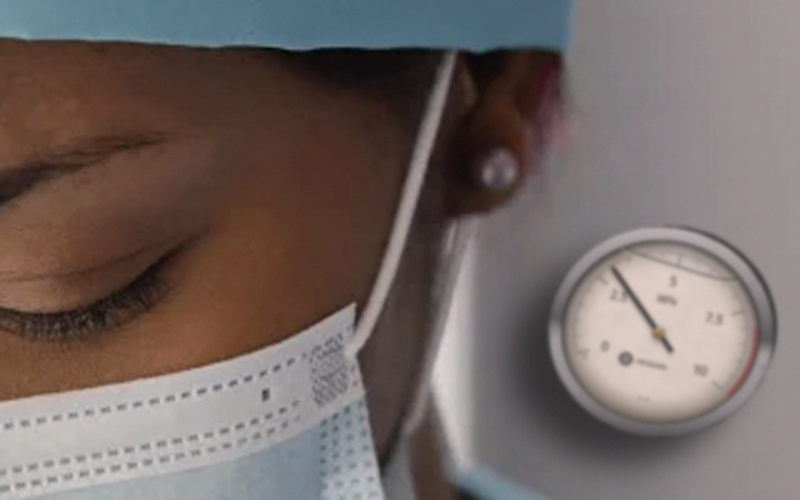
value=3 unit=MPa
